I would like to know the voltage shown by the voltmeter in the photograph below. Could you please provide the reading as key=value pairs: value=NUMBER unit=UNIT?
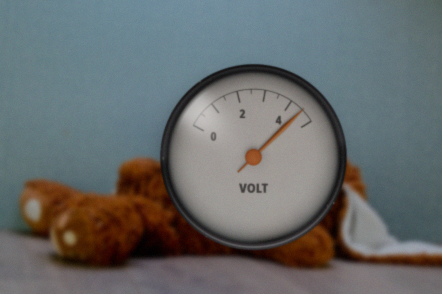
value=4.5 unit=V
